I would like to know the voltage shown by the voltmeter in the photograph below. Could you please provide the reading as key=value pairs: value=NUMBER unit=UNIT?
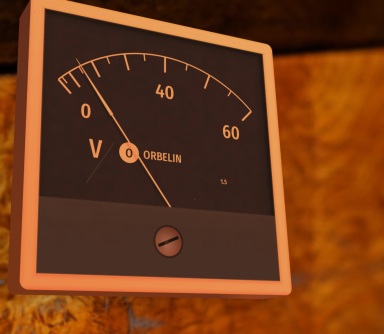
value=15 unit=V
